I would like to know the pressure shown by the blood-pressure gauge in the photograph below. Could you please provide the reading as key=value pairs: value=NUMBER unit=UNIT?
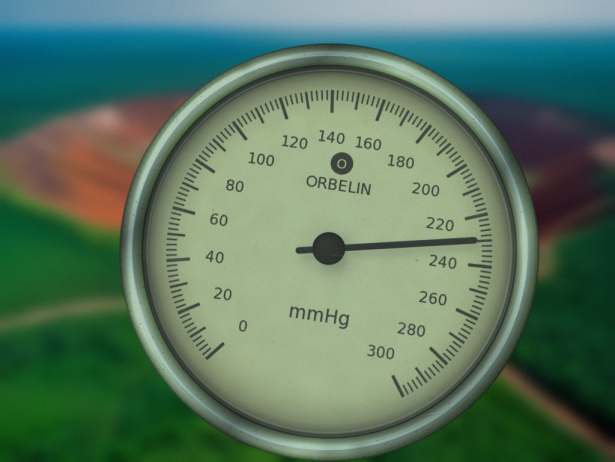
value=230 unit=mmHg
